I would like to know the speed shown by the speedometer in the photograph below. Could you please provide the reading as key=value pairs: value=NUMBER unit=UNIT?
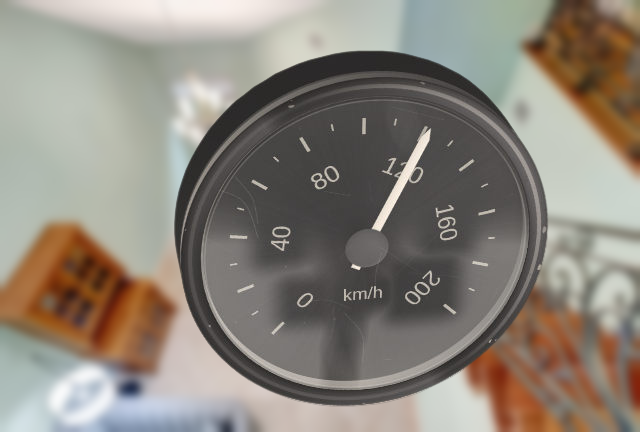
value=120 unit=km/h
